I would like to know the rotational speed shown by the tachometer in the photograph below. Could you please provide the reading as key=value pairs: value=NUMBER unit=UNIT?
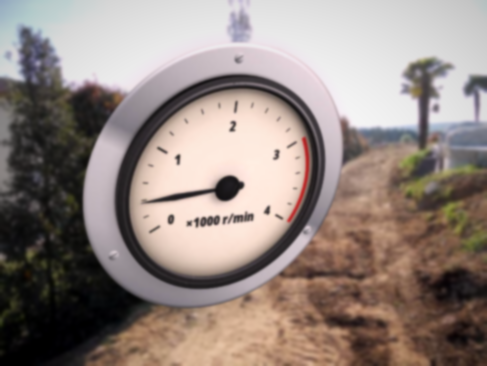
value=400 unit=rpm
